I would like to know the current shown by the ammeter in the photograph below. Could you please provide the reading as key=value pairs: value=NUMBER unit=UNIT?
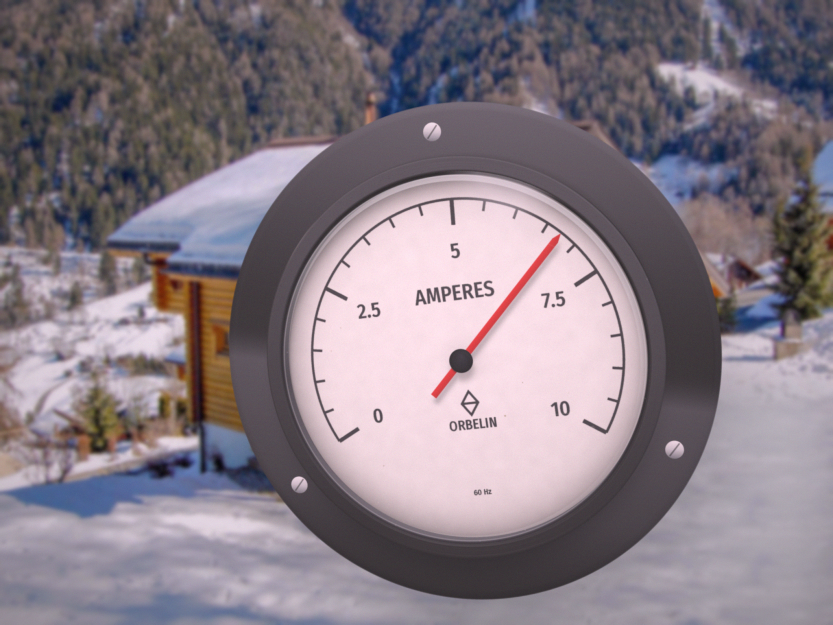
value=6.75 unit=A
